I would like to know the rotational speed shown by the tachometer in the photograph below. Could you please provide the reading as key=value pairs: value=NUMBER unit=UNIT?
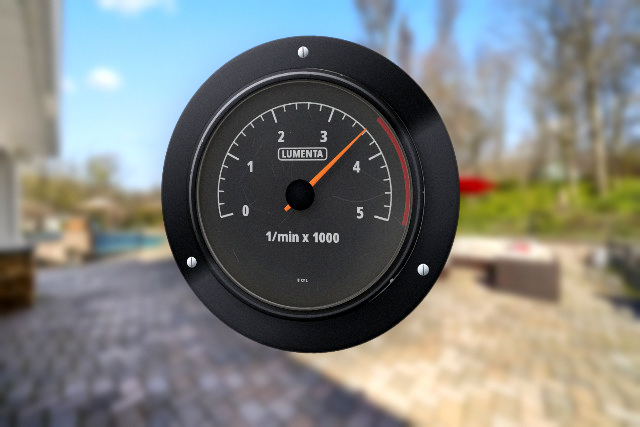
value=3600 unit=rpm
